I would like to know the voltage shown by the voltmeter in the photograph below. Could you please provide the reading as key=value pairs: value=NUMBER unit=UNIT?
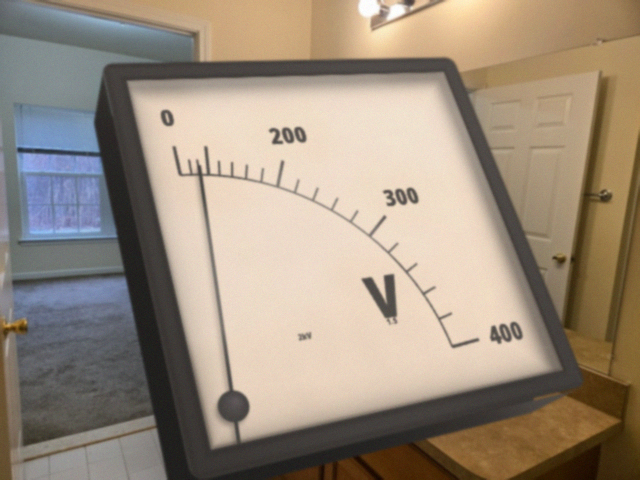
value=80 unit=V
